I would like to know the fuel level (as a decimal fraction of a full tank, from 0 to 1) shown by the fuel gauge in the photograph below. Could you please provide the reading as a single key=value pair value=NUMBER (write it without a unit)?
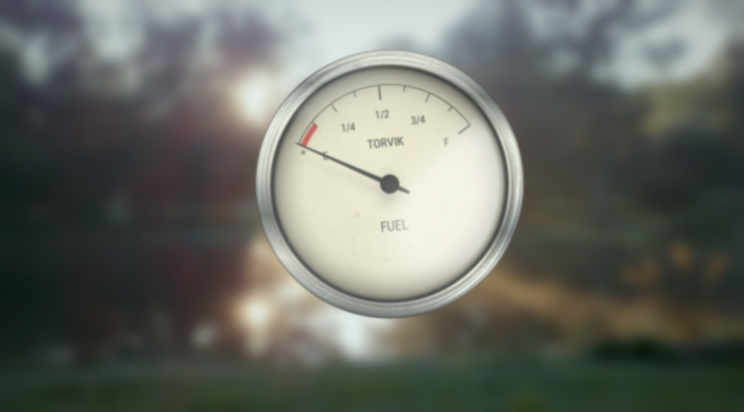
value=0
